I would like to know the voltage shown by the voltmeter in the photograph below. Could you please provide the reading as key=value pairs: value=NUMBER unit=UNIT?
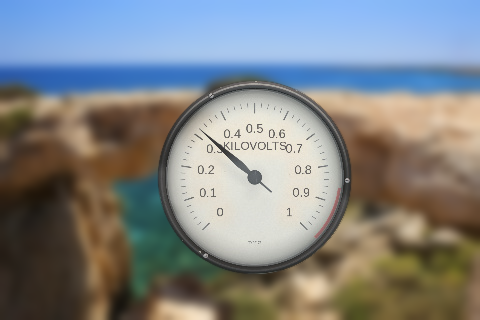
value=0.32 unit=kV
